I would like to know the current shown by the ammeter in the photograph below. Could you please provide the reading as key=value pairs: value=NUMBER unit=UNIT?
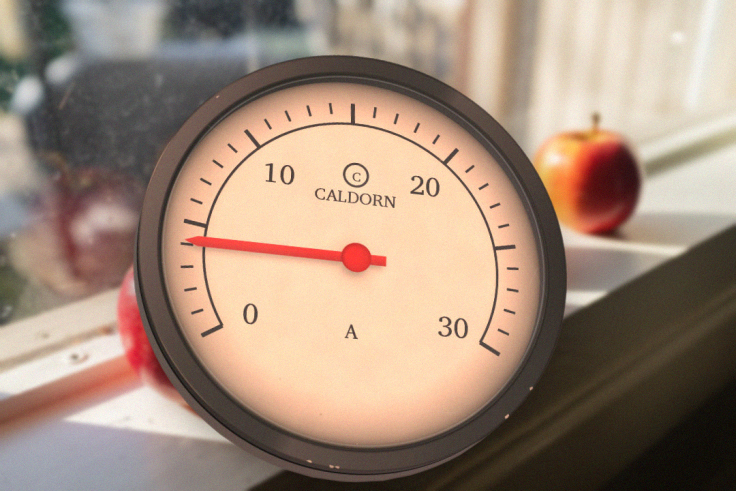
value=4 unit=A
